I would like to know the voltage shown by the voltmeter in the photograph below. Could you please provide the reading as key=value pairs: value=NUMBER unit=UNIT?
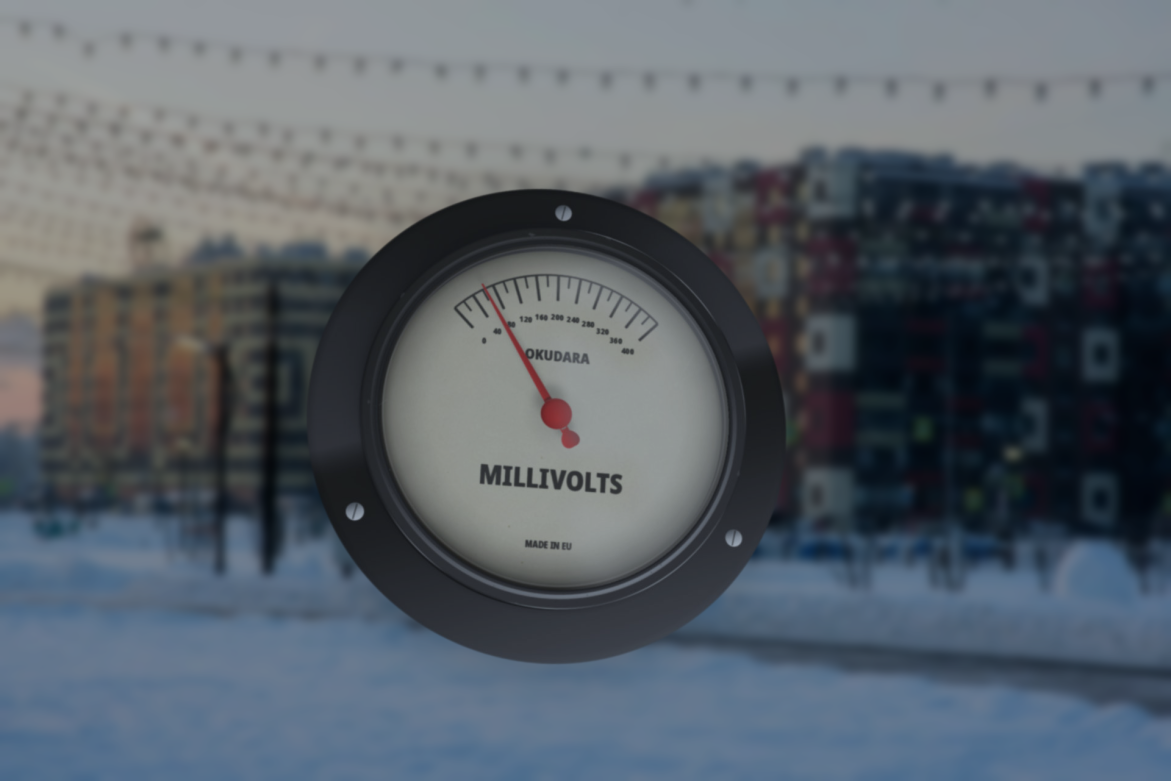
value=60 unit=mV
